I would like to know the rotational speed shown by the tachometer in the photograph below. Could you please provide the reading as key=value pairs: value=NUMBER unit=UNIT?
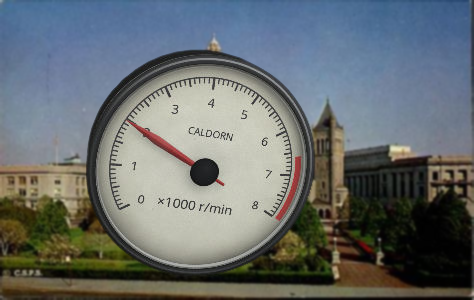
value=2000 unit=rpm
